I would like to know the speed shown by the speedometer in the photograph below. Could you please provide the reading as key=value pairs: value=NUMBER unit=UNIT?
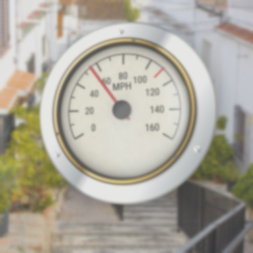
value=55 unit=mph
